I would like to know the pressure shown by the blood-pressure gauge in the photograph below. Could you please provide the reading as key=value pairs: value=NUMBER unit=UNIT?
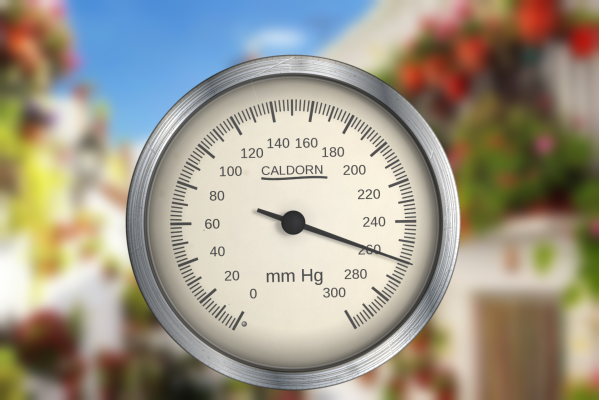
value=260 unit=mmHg
